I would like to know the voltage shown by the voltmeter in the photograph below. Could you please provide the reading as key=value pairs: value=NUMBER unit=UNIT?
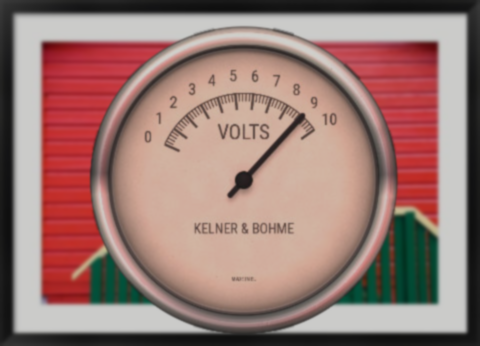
value=9 unit=V
